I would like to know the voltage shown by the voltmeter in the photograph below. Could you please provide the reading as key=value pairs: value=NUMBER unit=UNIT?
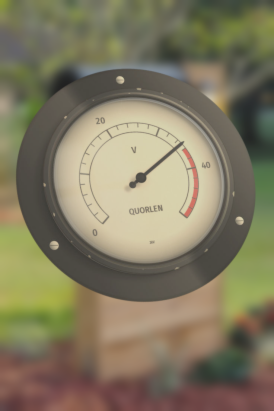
value=35 unit=V
